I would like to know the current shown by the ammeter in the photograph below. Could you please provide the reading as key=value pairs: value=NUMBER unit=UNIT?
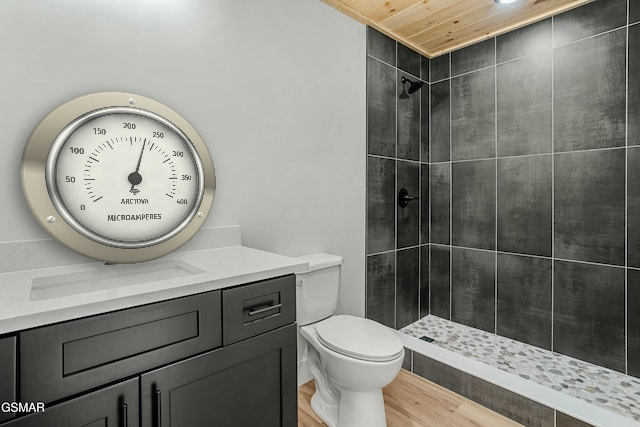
value=230 unit=µA
